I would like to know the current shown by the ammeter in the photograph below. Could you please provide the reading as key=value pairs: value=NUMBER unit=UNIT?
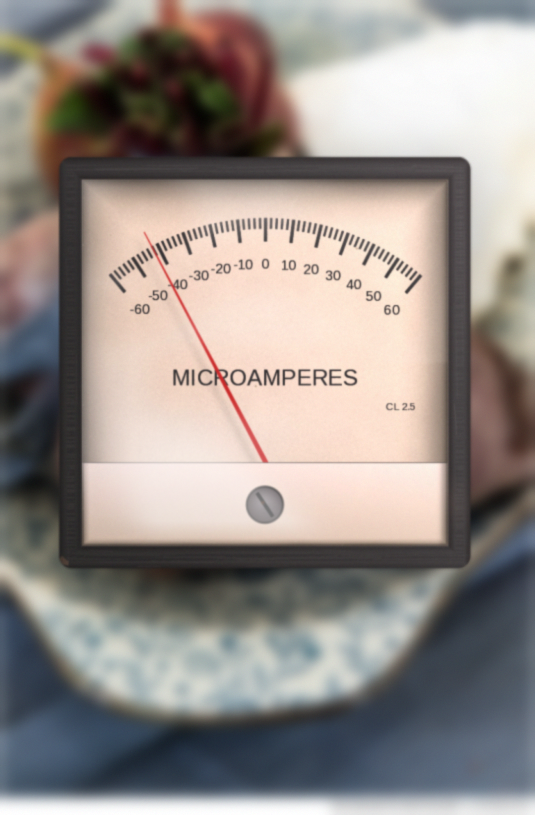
value=-42 unit=µA
